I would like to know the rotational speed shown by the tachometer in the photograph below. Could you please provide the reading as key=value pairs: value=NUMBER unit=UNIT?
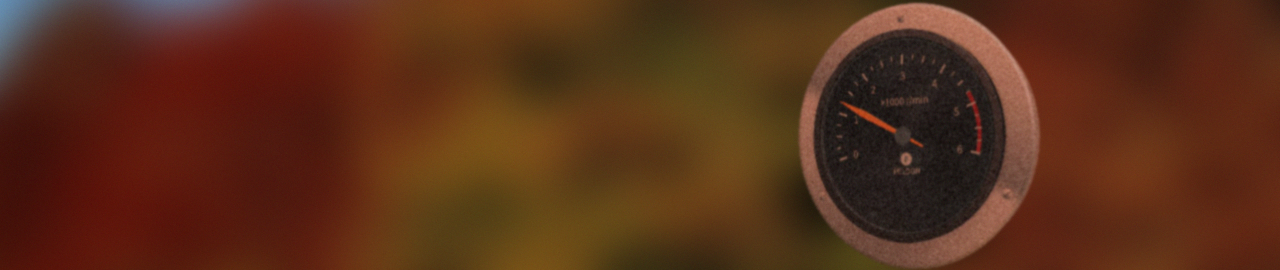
value=1250 unit=rpm
